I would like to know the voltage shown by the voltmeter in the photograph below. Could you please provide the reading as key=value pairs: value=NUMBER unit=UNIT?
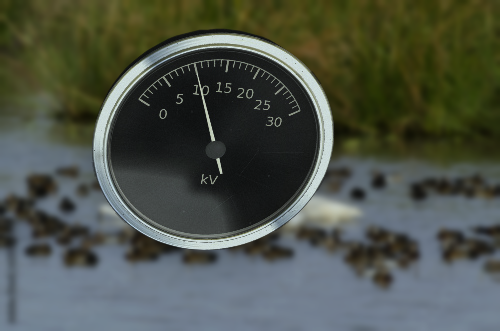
value=10 unit=kV
